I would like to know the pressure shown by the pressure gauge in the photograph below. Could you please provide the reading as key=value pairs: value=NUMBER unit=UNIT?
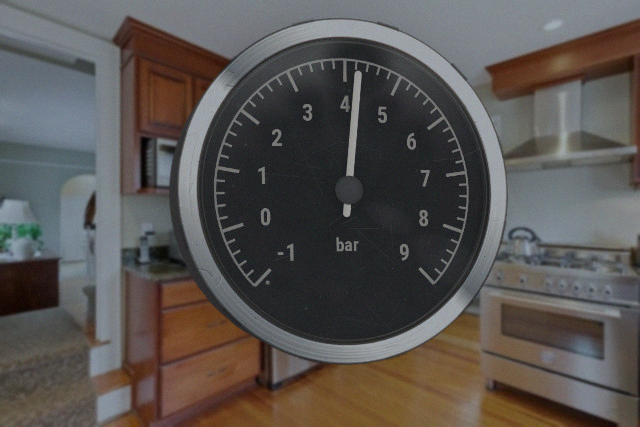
value=4.2 unit=bar
